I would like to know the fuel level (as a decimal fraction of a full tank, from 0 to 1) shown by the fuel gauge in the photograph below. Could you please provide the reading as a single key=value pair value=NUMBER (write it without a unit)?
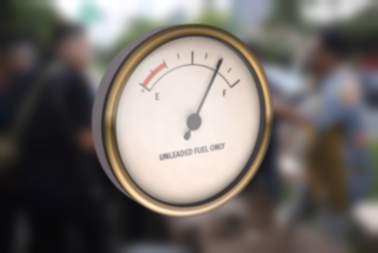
value=0.75
